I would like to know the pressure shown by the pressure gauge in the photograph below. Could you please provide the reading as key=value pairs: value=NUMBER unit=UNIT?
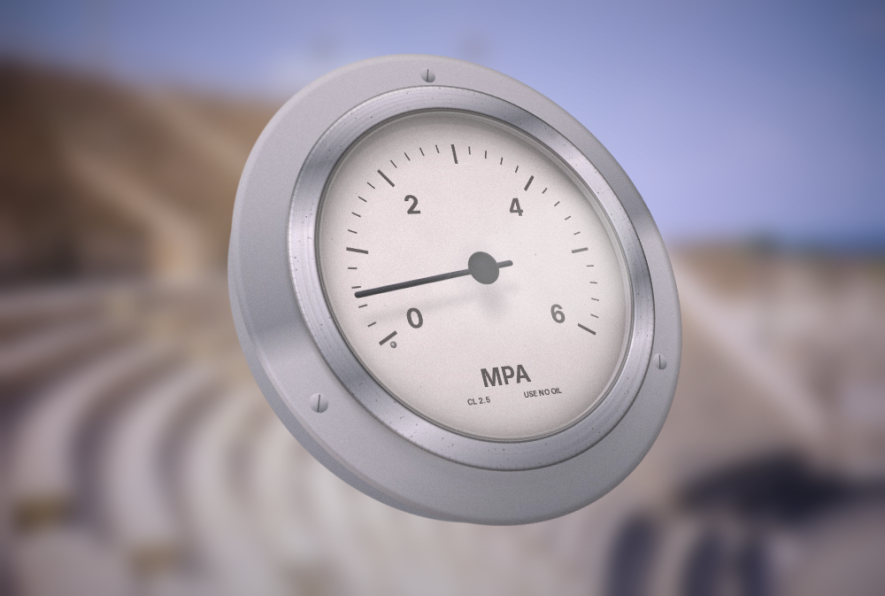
value=0.5 unit=MPa
